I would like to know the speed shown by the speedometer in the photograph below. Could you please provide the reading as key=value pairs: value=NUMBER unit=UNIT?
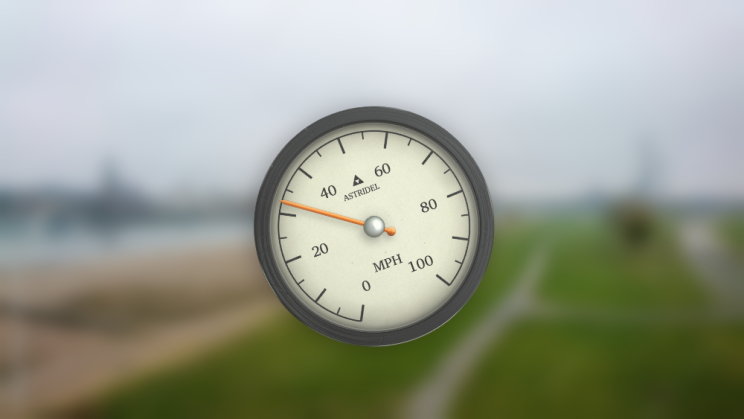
value=32.5 unit=mph
